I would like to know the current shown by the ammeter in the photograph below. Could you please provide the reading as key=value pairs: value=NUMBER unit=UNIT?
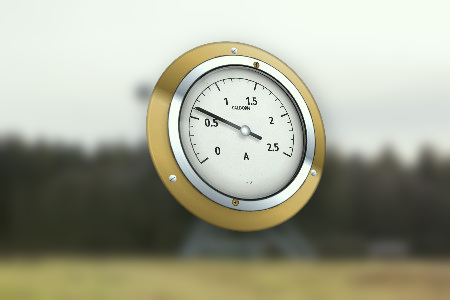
value=0.6 unit=A
